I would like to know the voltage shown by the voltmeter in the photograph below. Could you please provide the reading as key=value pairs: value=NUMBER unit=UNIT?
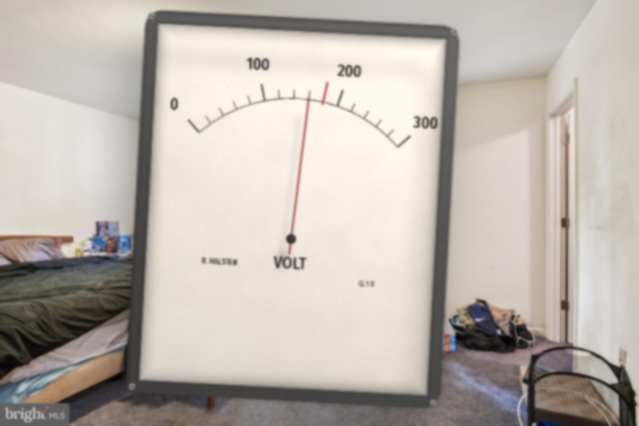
value=160 unit=V
